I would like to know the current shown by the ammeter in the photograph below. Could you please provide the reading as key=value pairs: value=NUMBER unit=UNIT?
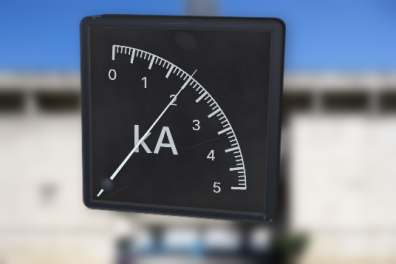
value=2 unit=kA
